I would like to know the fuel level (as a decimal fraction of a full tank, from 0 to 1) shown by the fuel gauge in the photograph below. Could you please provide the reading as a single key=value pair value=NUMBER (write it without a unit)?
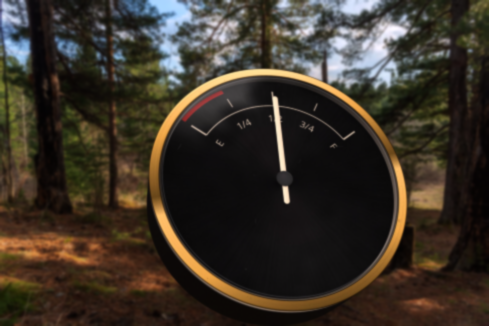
value=0.5
